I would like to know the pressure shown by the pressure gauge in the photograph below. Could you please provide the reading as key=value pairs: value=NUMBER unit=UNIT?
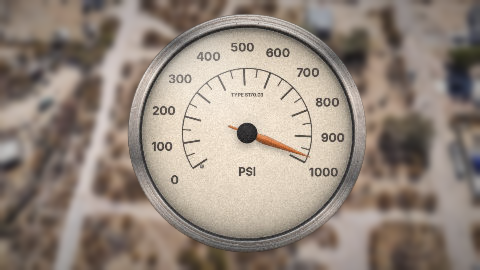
value=975 unit=psi
